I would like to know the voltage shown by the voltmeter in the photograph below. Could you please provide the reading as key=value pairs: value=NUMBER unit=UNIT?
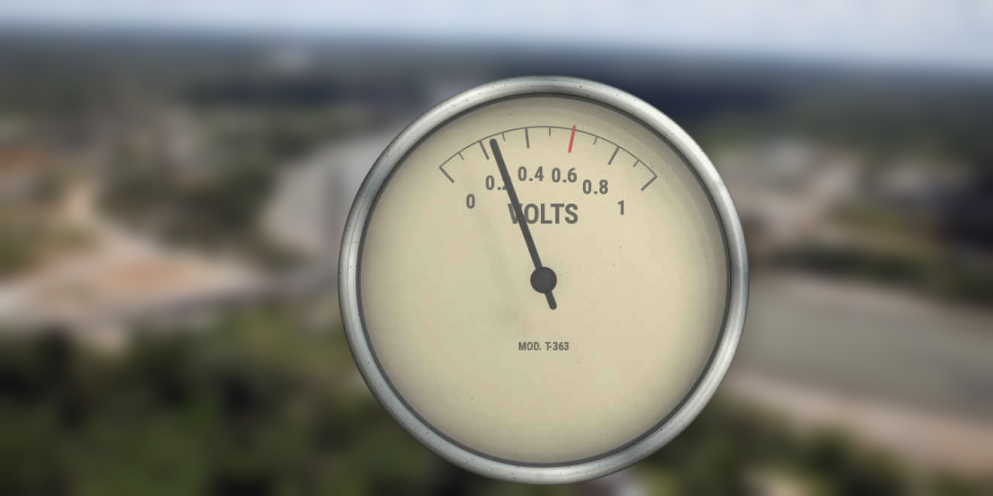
value=0.25 unit=V
